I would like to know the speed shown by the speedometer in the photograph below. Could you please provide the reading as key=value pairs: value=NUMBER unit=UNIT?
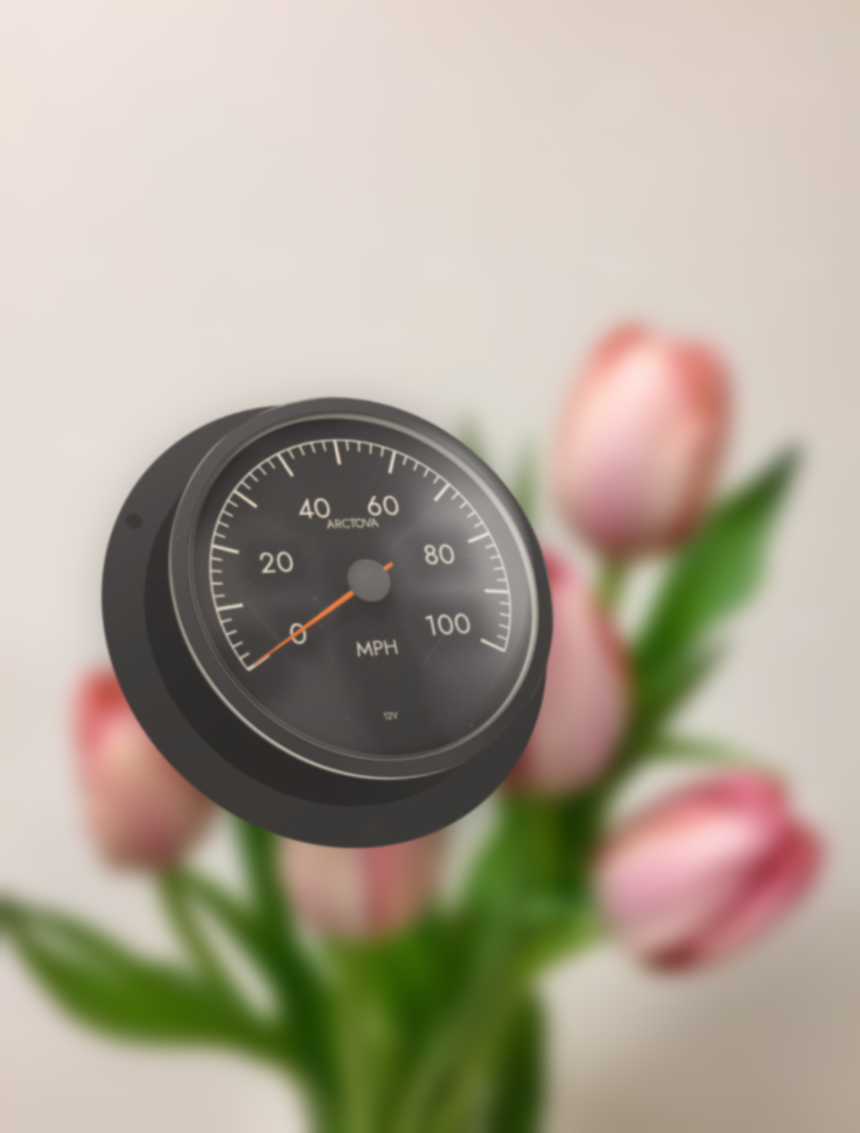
value=0 unit=mph
